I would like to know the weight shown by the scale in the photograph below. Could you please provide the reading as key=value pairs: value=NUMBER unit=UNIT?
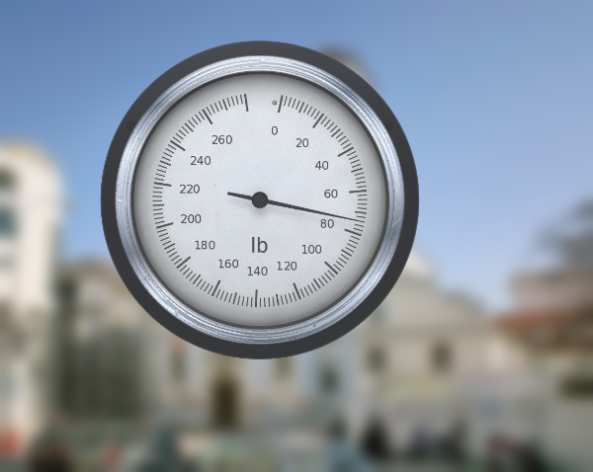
value=74 unit=lb
